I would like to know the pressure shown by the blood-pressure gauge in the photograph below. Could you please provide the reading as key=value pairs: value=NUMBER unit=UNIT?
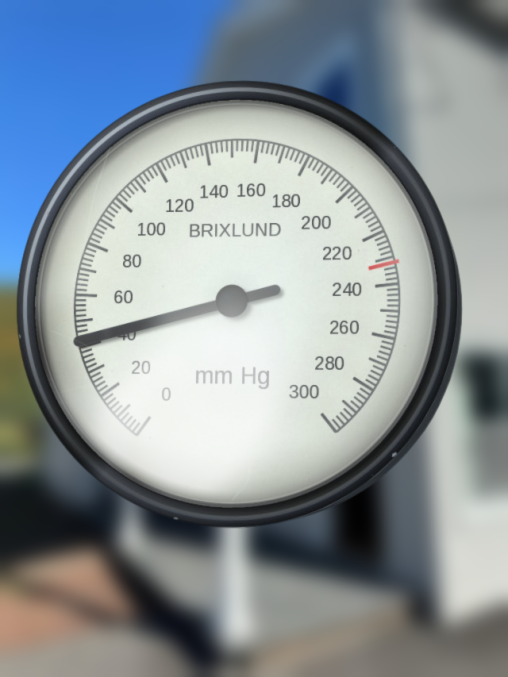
value=42 unit=mmHg
